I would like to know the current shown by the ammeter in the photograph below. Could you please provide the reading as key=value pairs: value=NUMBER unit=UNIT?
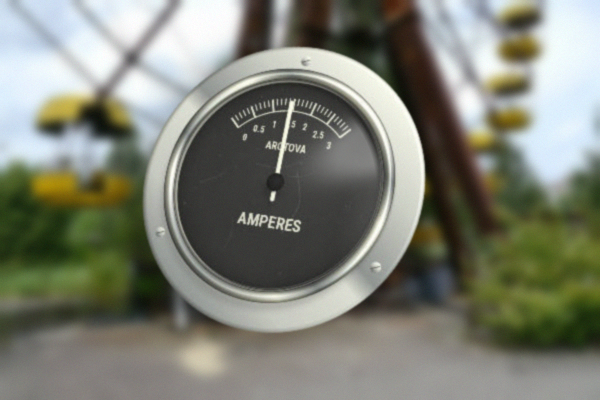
value=1.5 unit=A
